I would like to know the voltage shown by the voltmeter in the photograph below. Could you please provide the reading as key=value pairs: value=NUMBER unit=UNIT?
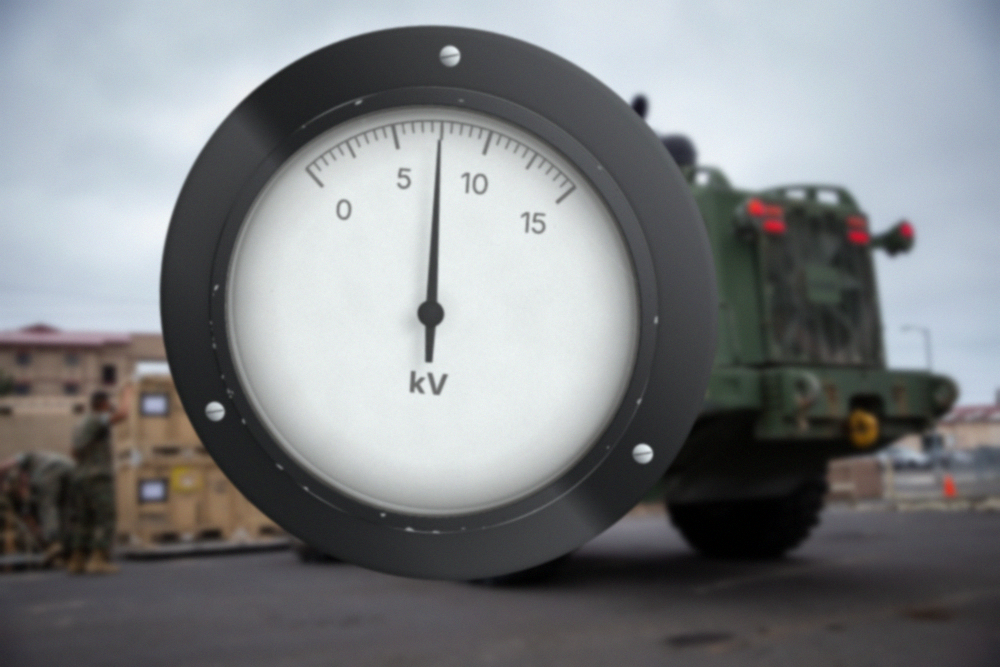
value=7.5 unit=kV
